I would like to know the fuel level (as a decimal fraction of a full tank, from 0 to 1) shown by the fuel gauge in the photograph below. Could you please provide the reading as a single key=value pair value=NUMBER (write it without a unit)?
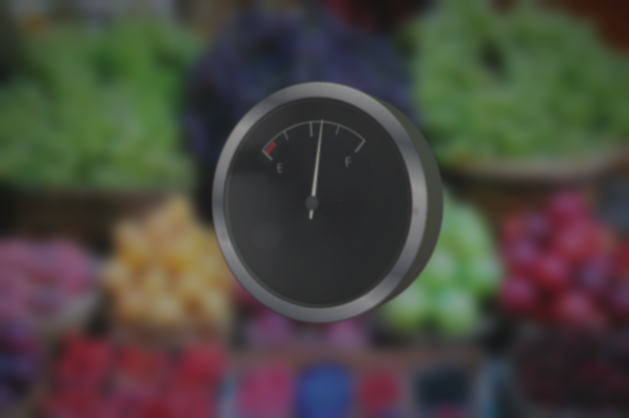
value=0.625
